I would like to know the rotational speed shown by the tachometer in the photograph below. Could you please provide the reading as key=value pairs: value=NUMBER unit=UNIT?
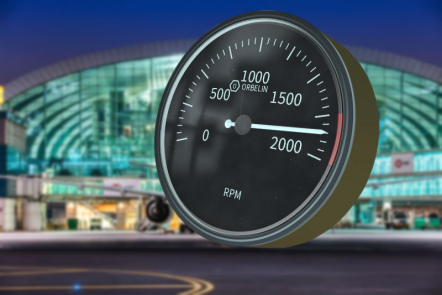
value=1850 unit=rpm
